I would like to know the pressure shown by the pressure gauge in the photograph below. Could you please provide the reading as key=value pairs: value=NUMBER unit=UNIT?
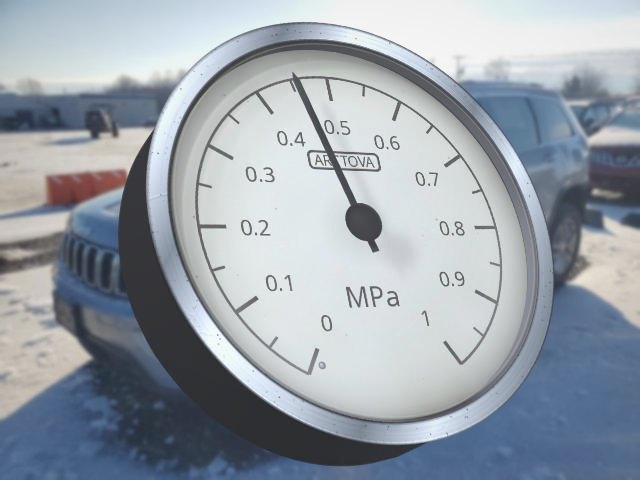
value=0.45 unit=MPa
